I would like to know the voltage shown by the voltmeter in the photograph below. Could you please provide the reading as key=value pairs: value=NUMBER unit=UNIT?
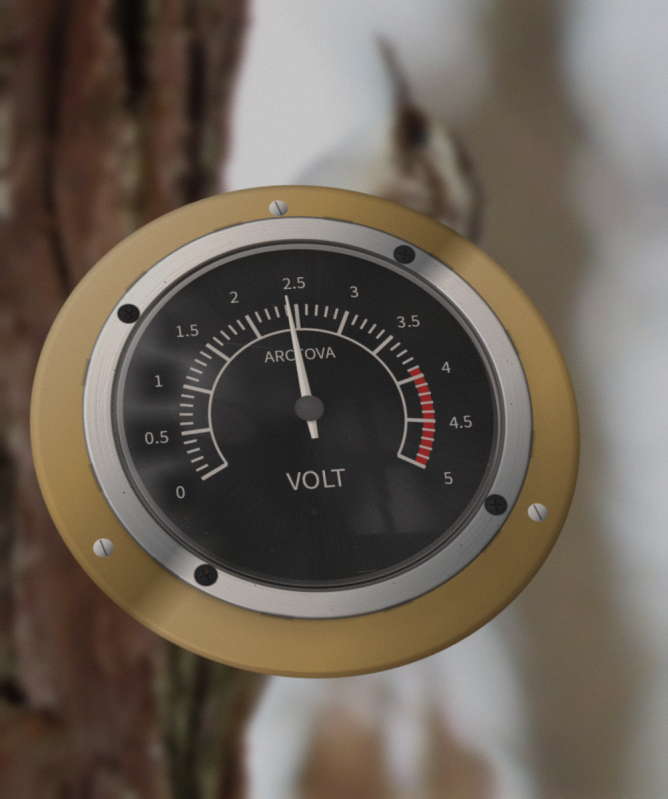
value=2.4 unit=V
